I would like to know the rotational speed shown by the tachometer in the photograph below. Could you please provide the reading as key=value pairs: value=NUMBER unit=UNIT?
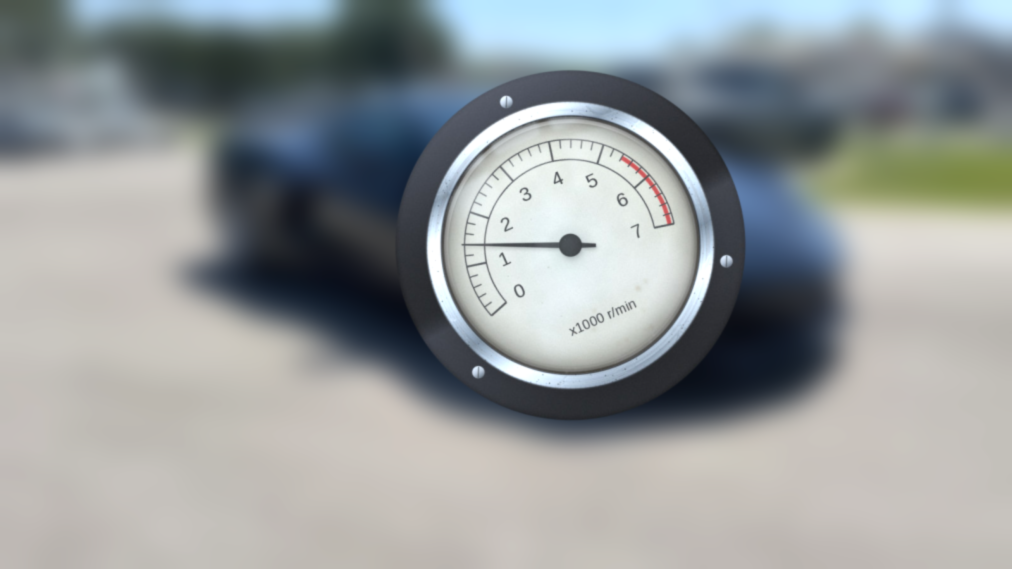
value=1400 unit=rpm
